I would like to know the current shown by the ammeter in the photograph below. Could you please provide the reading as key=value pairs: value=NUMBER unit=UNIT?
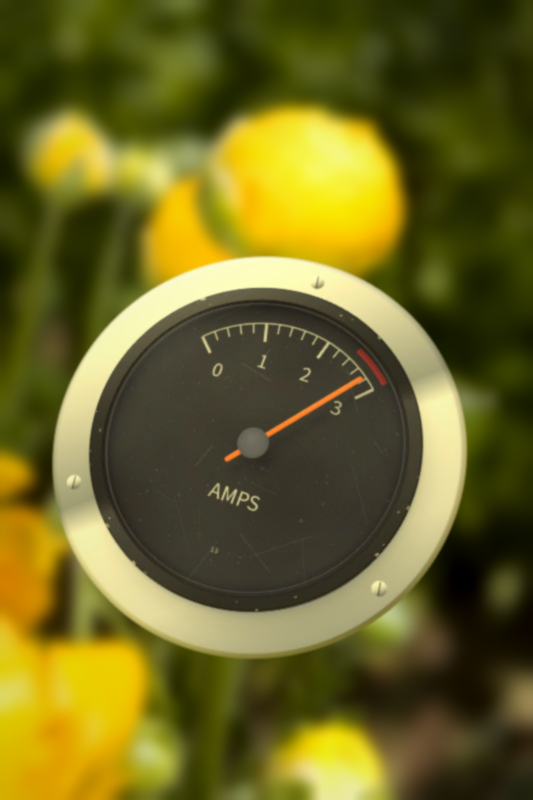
value=2.8 unit=A
